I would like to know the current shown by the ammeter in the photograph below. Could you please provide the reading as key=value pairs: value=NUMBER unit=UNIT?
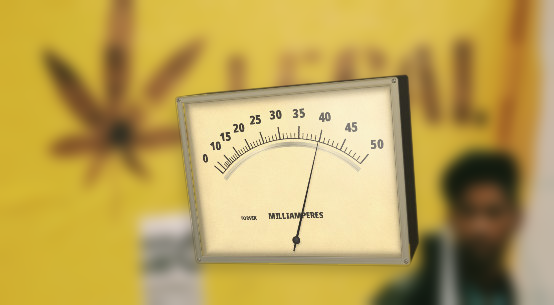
value=40 unit=mA
